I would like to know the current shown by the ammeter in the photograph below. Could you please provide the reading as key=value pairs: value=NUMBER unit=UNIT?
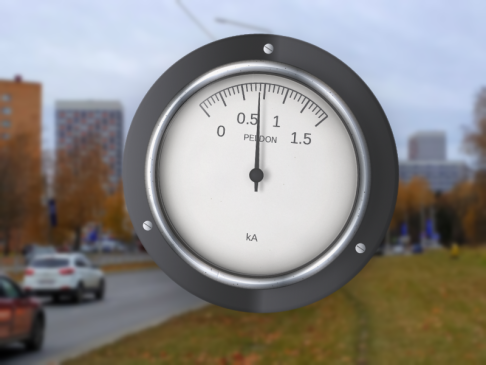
value=0.7 unit=kA
